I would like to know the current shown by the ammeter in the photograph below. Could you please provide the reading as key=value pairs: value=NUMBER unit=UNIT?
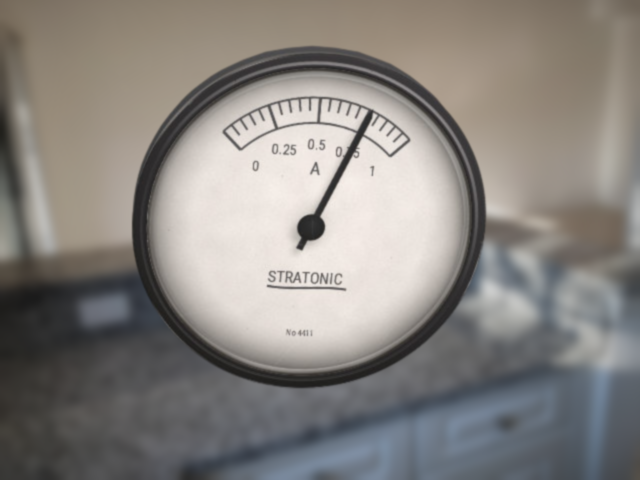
value=0.75 unit=A
